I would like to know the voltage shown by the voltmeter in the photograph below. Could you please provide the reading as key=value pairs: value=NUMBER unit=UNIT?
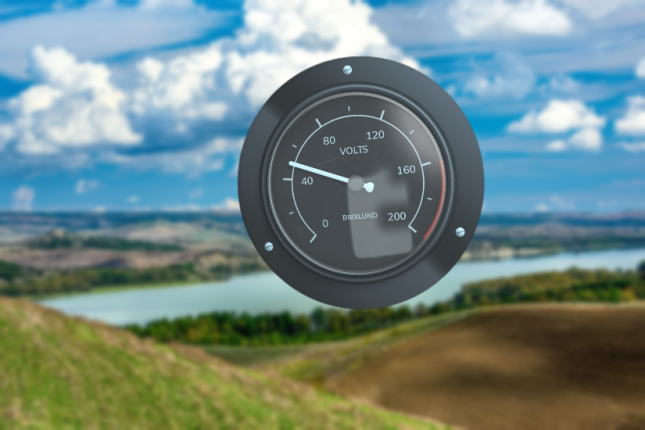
value=50 unit=V
